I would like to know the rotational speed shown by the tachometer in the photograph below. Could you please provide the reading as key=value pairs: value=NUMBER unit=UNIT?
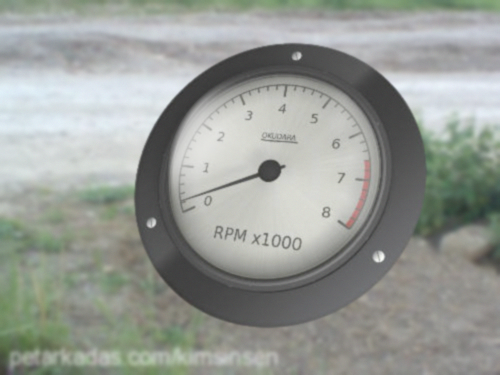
value=200 unit=rpm
